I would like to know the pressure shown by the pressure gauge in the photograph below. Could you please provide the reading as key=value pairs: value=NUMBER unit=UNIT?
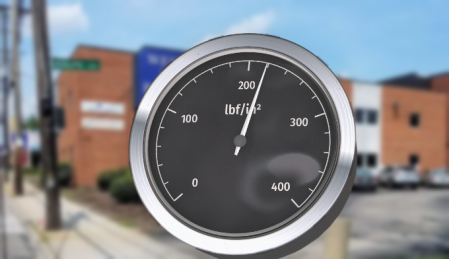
value=220 unit=psi
